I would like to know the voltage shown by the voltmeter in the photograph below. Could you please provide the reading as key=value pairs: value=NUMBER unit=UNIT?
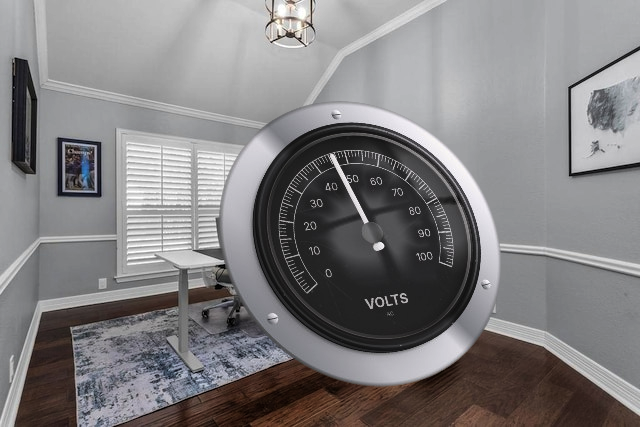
value=45 unit=V
